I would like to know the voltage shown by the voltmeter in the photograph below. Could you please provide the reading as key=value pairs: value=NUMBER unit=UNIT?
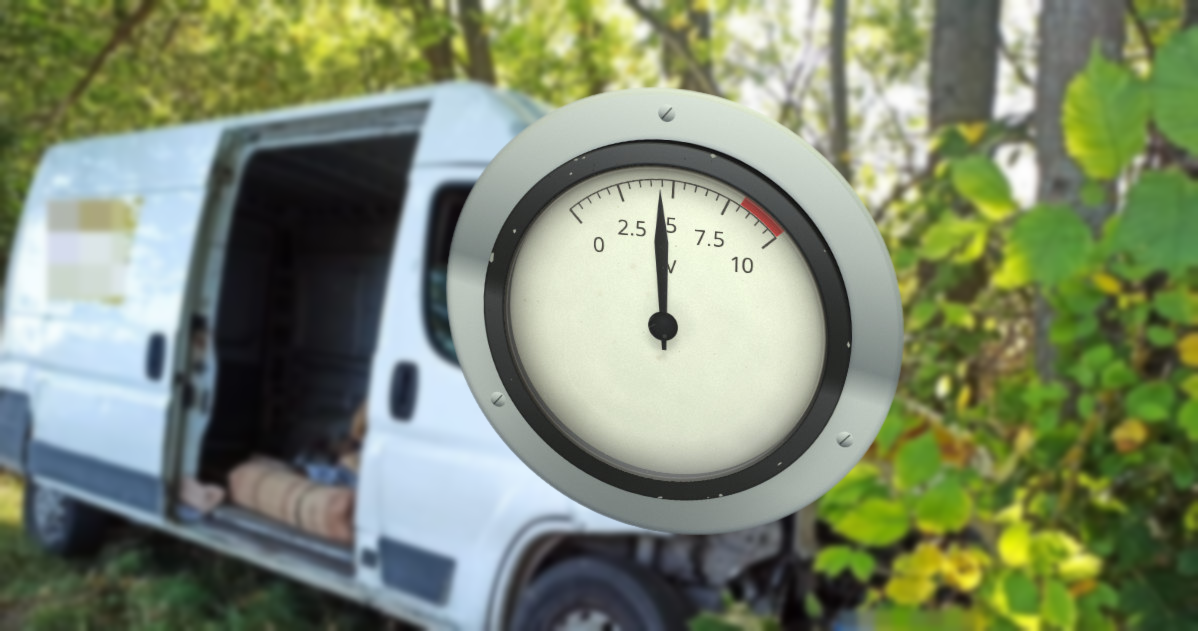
value=4.5 unit=kV
